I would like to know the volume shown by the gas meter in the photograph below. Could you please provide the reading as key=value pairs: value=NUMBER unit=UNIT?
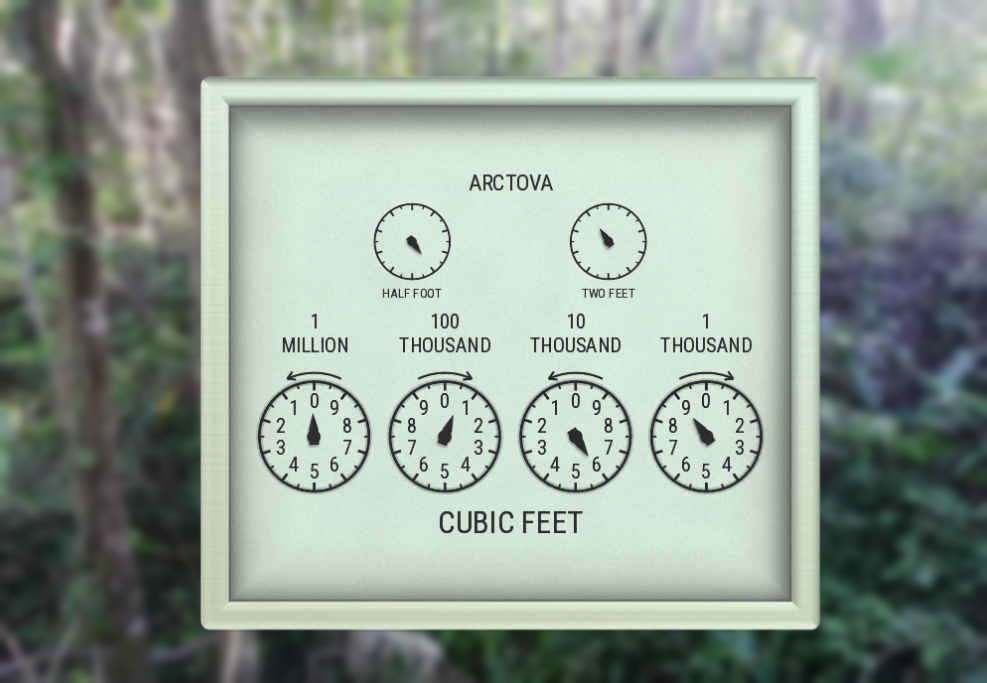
value=5900 unit=ft³
